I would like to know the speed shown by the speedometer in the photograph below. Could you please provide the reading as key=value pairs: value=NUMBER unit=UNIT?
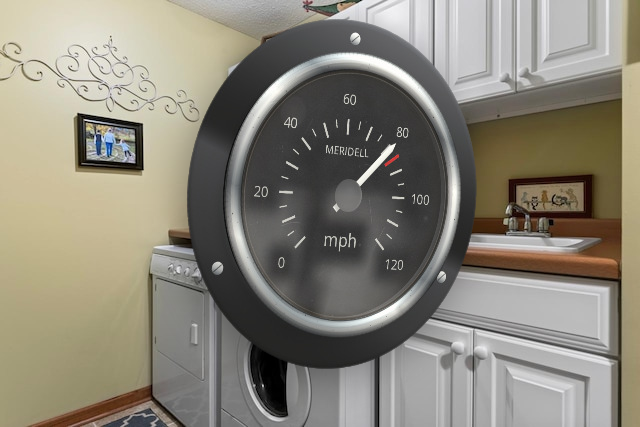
value=80 unit=mph
